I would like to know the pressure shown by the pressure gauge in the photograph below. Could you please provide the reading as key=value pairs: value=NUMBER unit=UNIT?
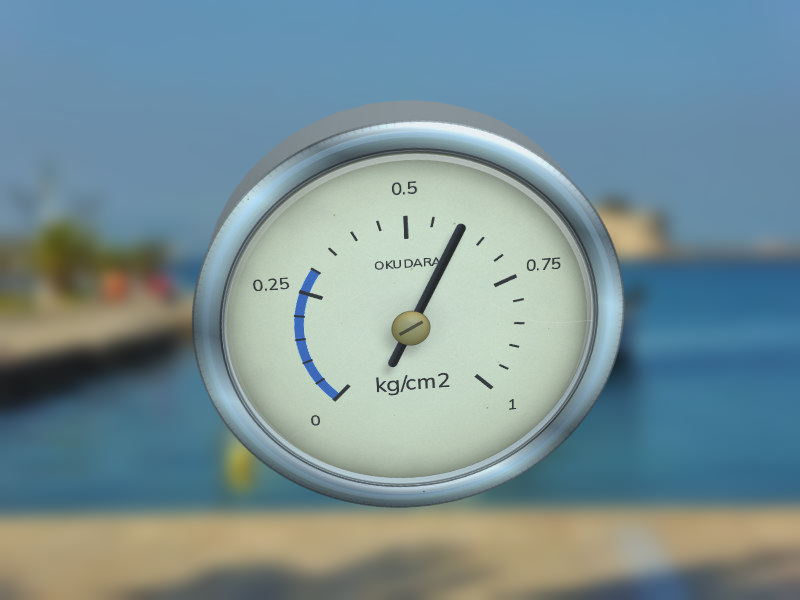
value=0.6 unit=kg/cm²
